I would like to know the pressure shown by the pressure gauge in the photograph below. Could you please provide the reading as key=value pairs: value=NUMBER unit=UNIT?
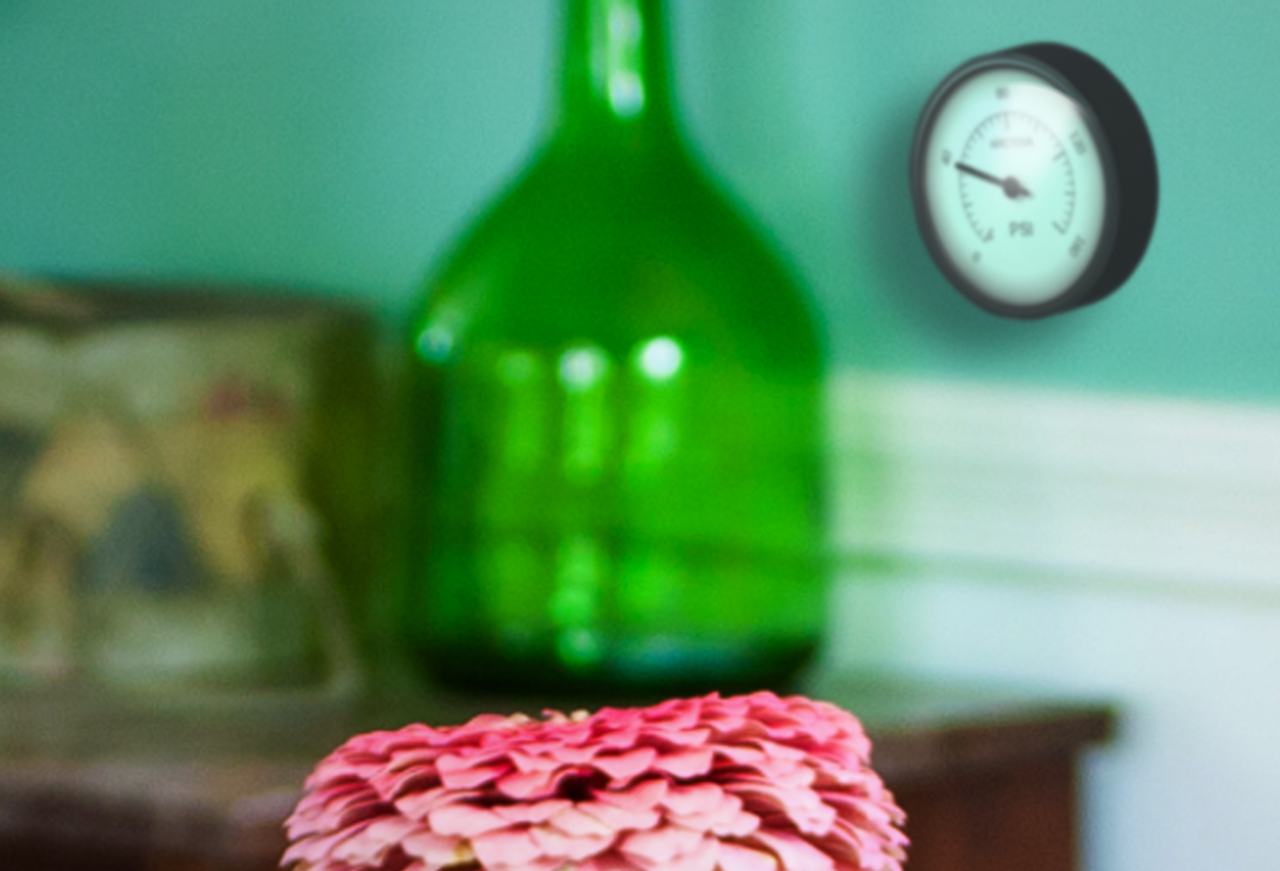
value=40 unit=psi
